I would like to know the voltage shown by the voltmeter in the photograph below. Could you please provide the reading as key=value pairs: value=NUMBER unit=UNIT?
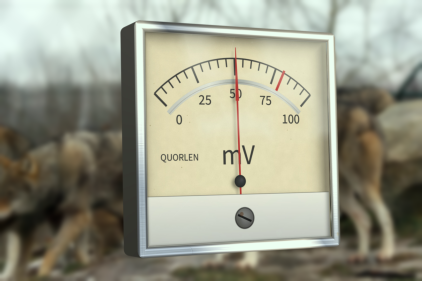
value=50 unit=mV
